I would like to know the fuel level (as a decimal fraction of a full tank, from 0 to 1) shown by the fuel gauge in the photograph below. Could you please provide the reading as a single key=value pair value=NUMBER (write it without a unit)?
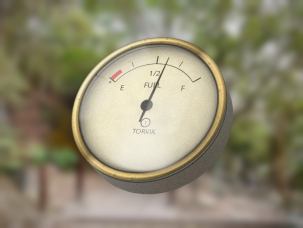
value=0.625
